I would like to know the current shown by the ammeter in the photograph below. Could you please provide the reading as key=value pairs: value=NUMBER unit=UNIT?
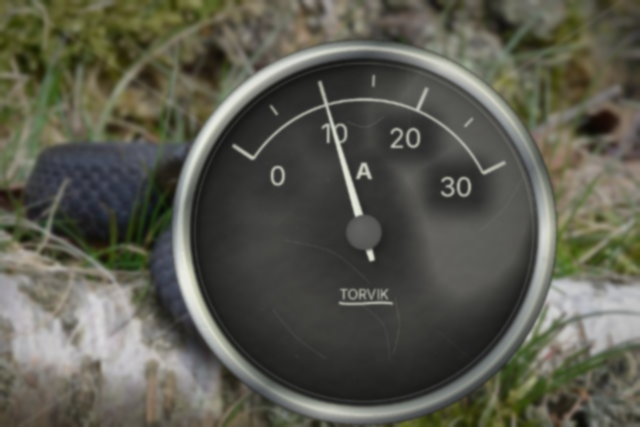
value=10 unit=A
